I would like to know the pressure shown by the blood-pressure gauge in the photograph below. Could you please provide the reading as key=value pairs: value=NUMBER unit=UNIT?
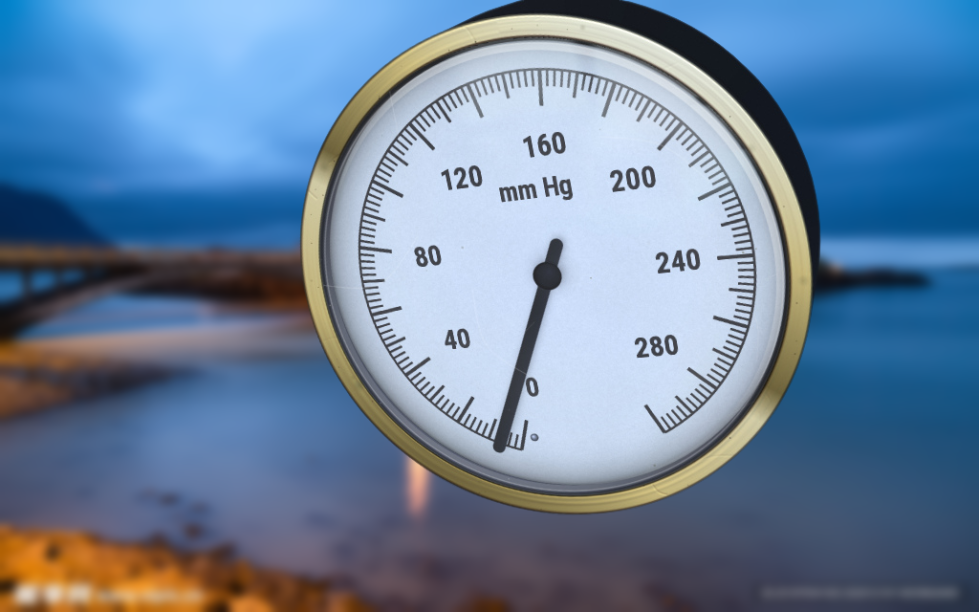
value=6 unit=mmHg
